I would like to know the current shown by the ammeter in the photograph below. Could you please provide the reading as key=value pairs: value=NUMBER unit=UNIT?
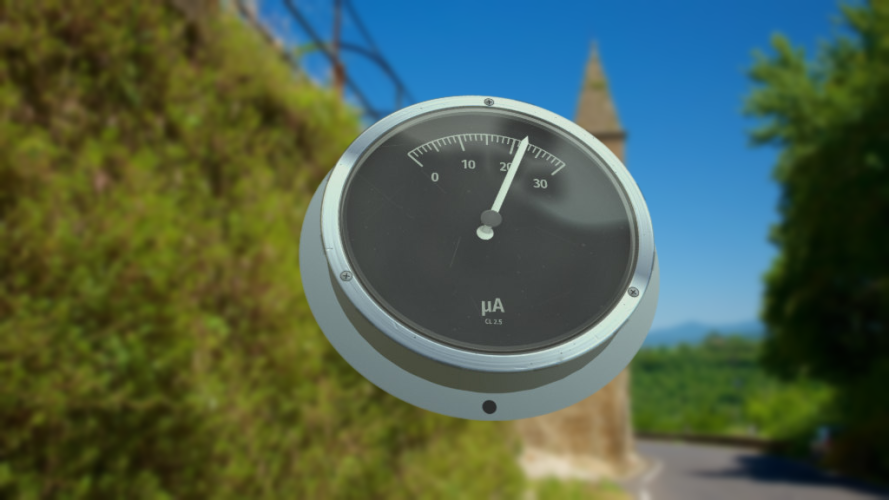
value=22 unit=µA
